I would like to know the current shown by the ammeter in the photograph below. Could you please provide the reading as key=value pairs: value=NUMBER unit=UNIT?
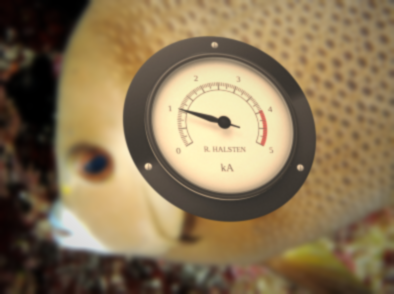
value=1 unit=kA
